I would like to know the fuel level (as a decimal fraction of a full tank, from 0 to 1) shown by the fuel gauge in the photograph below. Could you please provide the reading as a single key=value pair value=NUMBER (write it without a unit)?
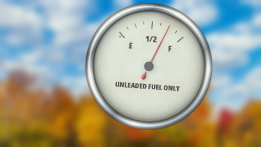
value=0.75
